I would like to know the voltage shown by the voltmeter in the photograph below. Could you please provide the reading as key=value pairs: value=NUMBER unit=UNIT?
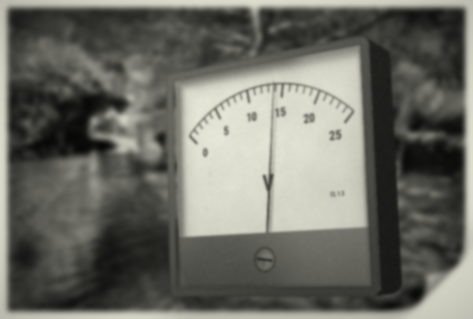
value=14 unit=V
